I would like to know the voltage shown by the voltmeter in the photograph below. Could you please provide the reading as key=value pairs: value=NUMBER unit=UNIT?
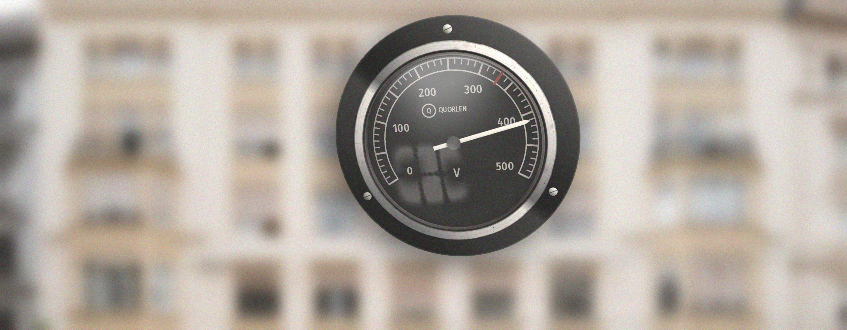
value=410 unit=V
